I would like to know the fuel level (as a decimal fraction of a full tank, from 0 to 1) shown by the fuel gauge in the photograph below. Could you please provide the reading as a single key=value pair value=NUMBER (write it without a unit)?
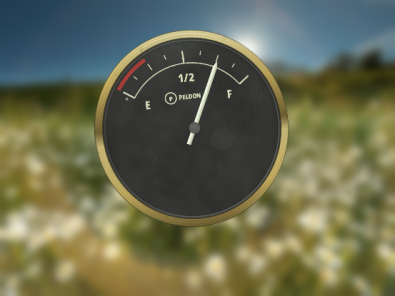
value=0.75
